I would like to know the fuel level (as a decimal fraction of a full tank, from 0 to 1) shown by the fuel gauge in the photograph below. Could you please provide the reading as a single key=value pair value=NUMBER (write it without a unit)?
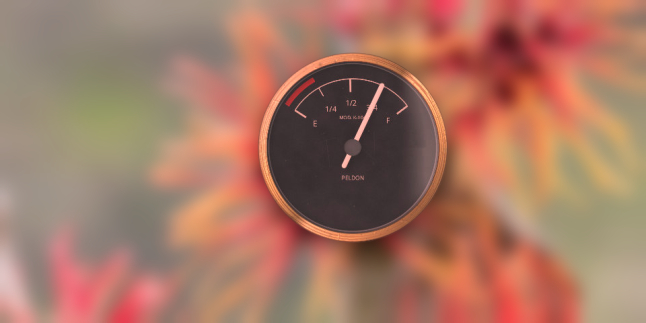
value=0.75
